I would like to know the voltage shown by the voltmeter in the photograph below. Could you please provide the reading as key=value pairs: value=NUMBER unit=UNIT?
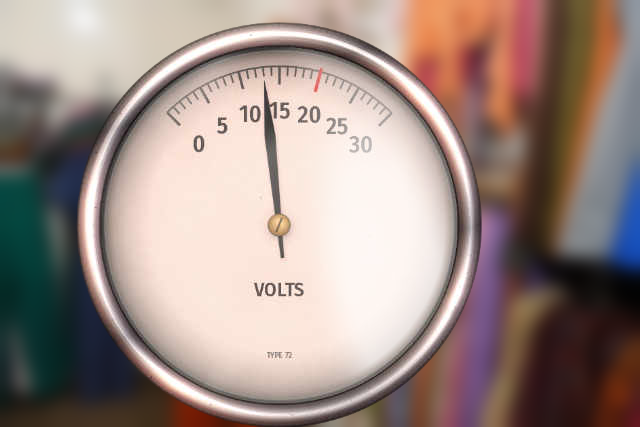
value=13 unit=V
